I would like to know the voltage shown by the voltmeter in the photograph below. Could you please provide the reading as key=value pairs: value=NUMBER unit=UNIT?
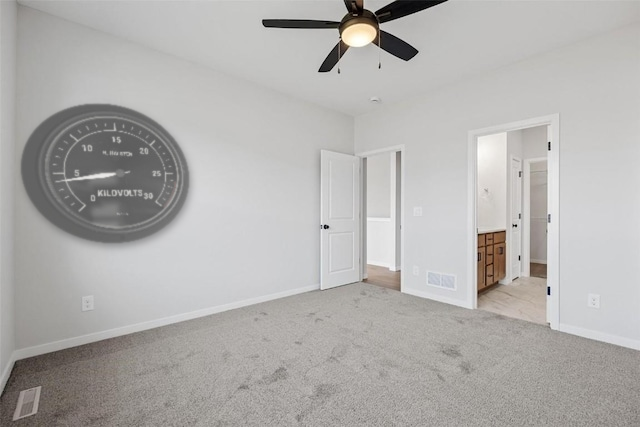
value=4 unit=kV
